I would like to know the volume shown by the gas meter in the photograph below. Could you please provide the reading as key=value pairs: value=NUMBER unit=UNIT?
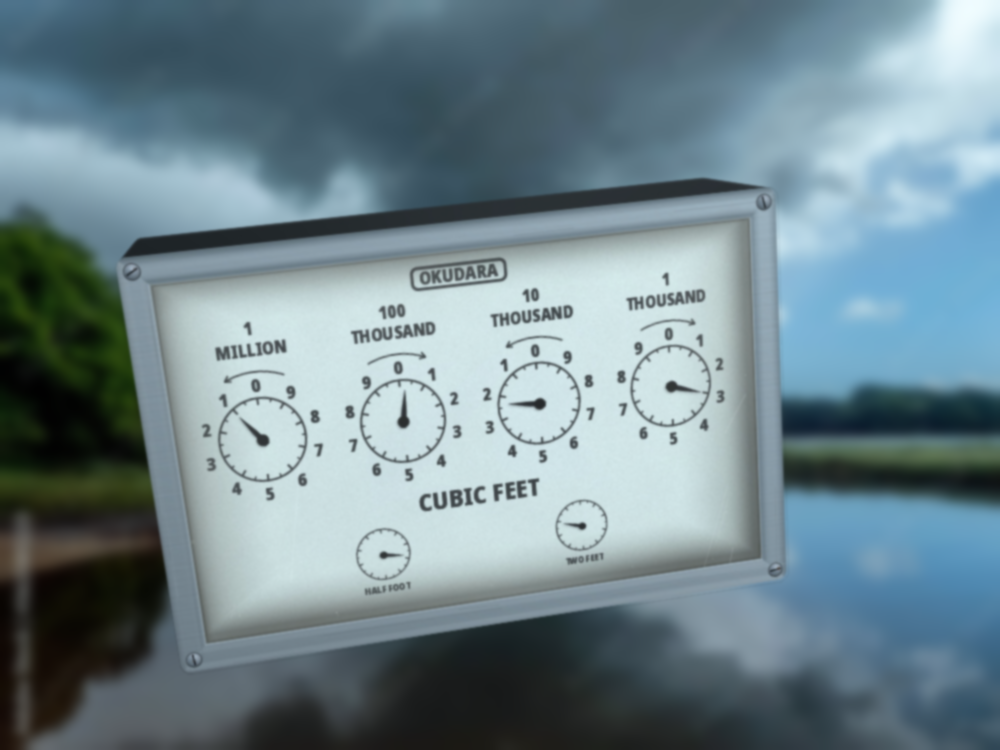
value=102300 unit=ft³
